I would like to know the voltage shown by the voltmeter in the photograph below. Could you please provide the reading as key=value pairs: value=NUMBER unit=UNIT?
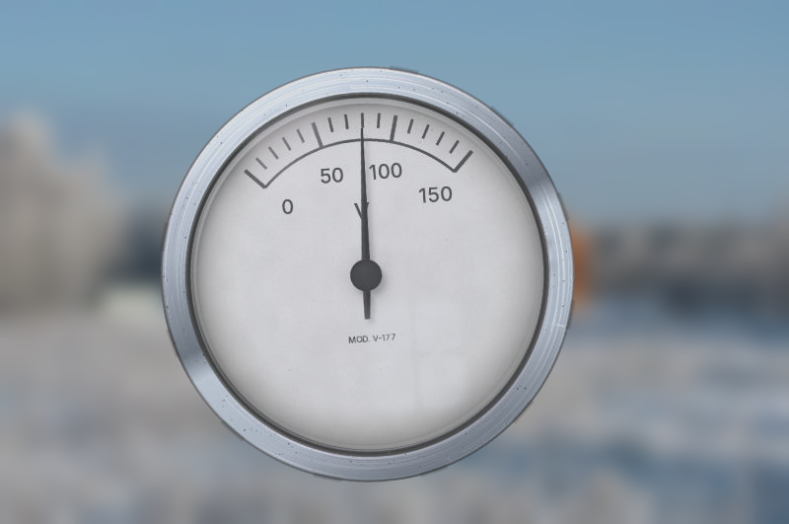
value=80 unit=V
